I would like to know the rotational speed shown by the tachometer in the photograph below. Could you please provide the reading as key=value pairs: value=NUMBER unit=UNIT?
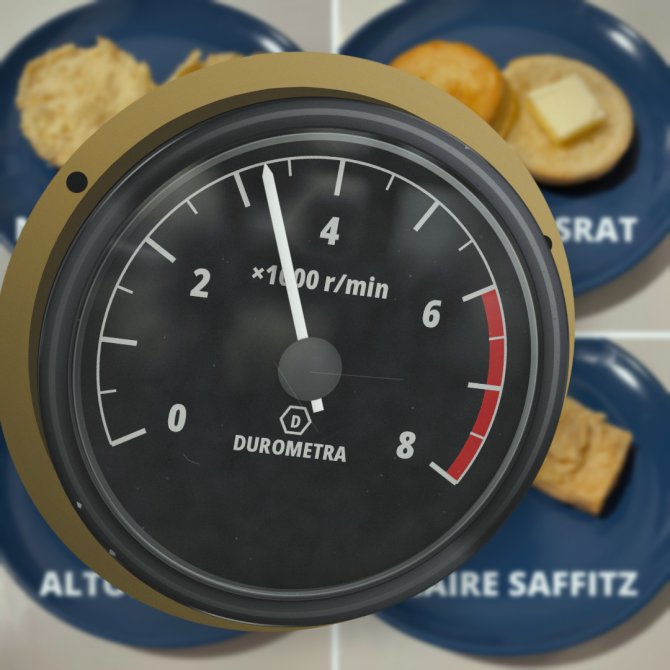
value=3250 unit=rpm
